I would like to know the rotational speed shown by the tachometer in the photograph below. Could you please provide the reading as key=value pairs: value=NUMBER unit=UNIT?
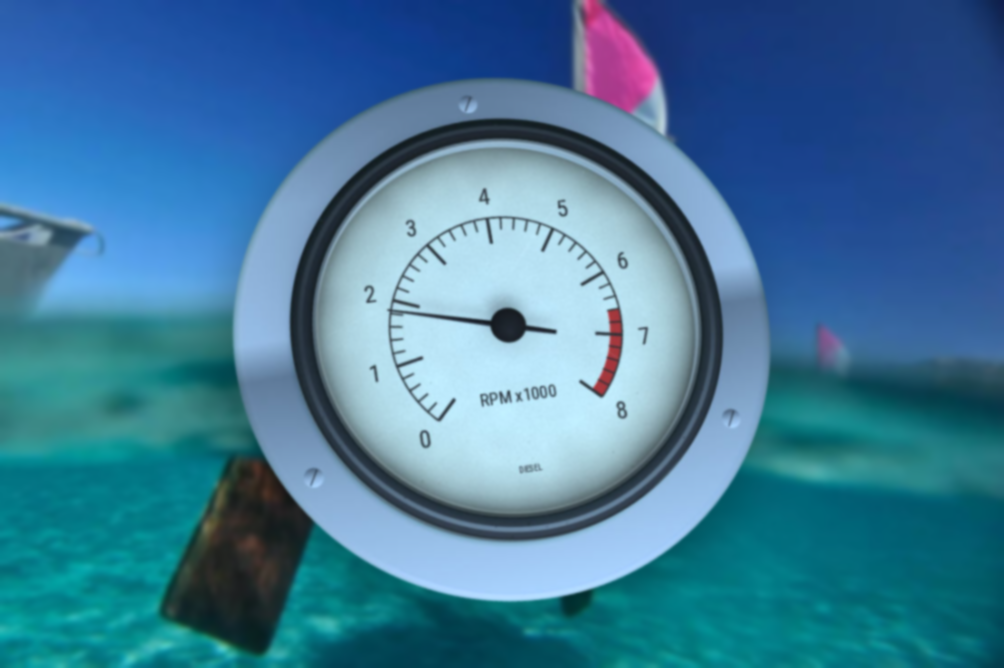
value=1800 unit=rpm
